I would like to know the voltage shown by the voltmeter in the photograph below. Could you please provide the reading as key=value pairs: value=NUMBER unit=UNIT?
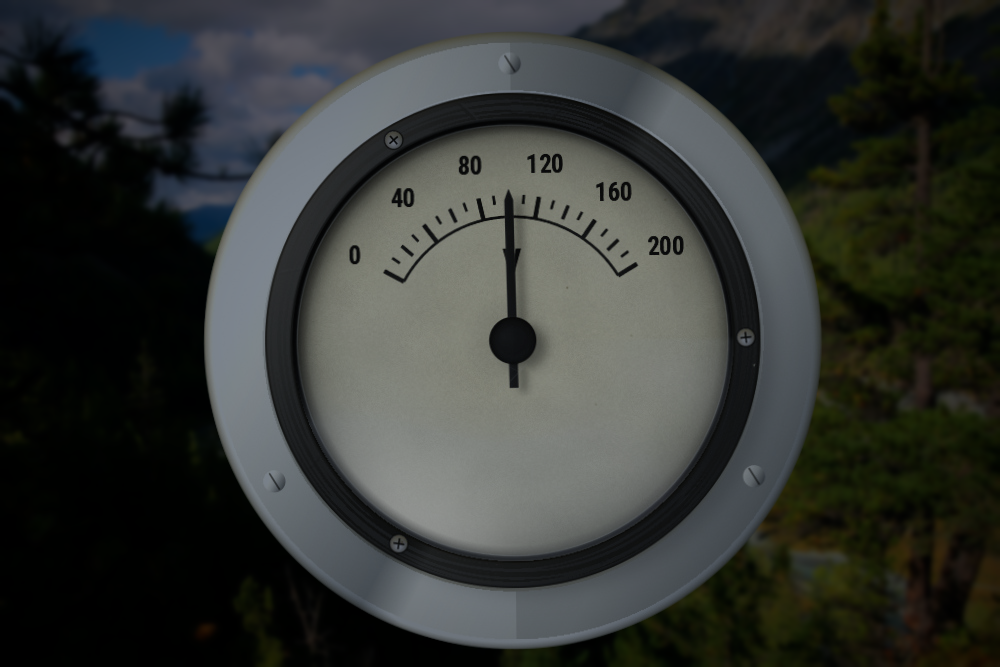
value=100 unit=V
